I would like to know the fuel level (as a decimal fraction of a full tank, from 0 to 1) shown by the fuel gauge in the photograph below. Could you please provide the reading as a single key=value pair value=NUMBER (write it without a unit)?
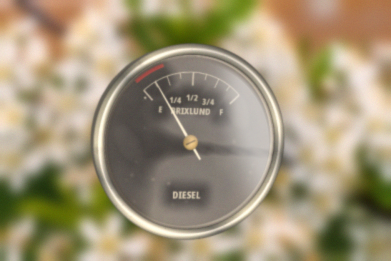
value=0.125
